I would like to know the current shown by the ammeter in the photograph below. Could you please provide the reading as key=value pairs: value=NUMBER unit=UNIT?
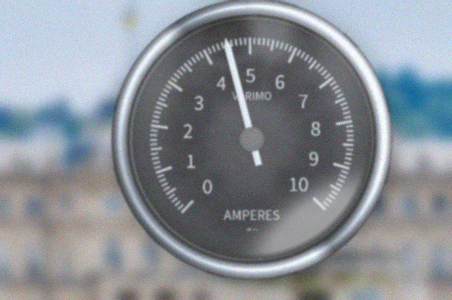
value=4.5 unit=A
